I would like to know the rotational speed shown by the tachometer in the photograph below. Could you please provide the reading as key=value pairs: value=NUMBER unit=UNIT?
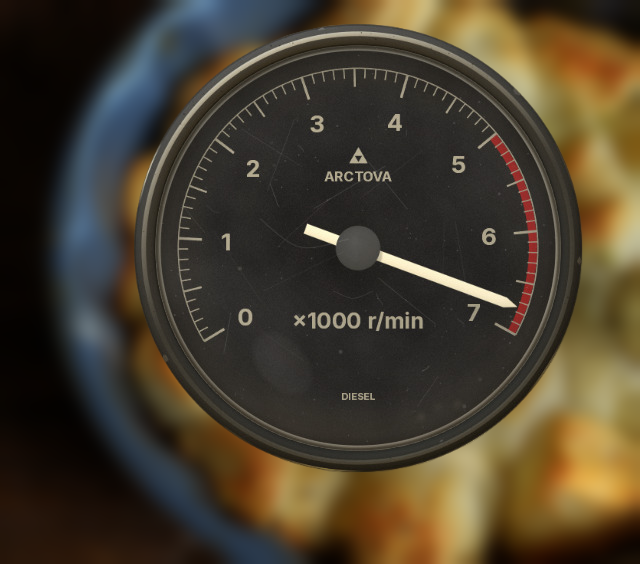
value=6750 unit=rpm
